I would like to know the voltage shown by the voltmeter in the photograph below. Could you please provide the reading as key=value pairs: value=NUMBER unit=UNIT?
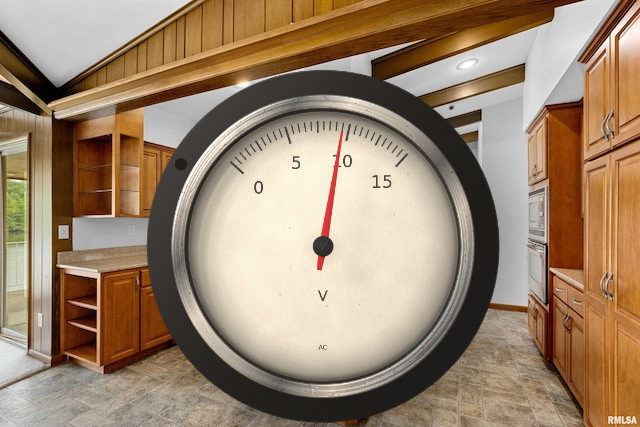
value=9.5 unit=V
